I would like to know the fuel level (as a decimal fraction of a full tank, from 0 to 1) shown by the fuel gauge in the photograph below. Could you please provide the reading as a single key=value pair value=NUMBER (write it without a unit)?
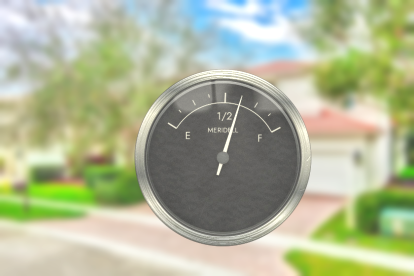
value=0.625
